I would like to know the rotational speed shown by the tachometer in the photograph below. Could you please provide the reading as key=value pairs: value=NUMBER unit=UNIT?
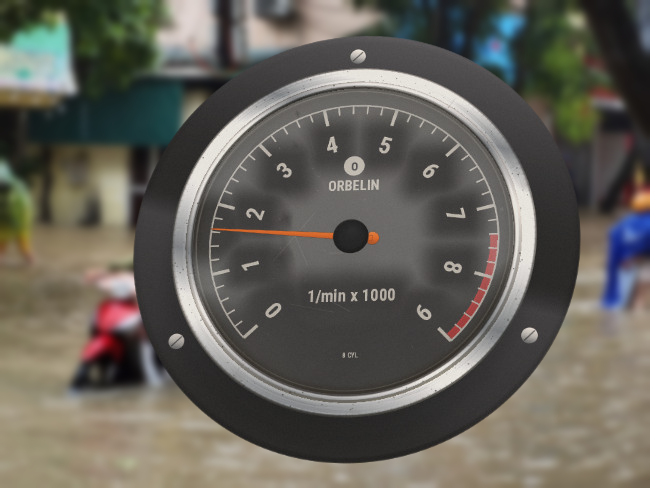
value=1600 unit=rpm
